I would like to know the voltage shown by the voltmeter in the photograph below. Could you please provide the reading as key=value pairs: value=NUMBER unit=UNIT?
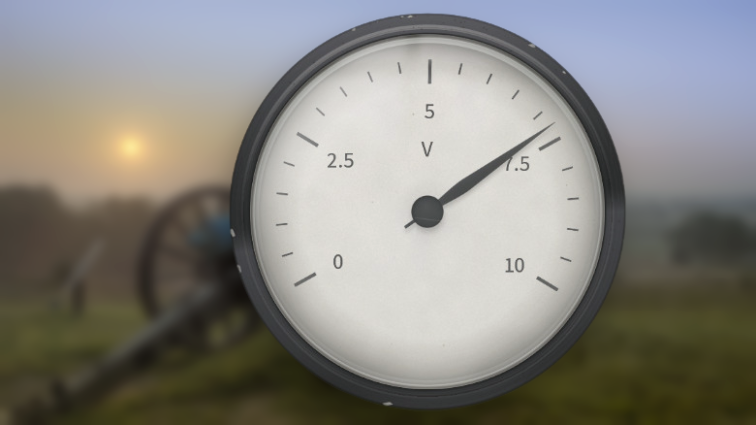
value=7.25 unit=V
